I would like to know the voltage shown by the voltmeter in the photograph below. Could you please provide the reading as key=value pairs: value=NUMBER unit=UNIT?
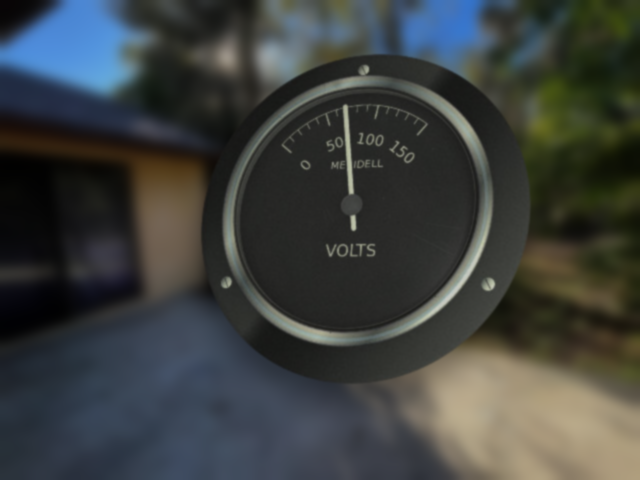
value=70 unit=V
